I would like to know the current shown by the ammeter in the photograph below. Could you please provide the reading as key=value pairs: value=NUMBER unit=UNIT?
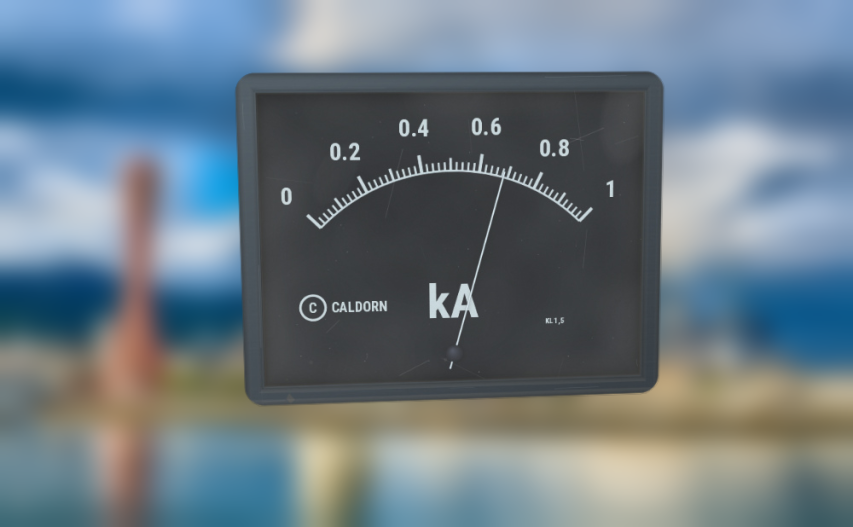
value=0.68 unit=kA
